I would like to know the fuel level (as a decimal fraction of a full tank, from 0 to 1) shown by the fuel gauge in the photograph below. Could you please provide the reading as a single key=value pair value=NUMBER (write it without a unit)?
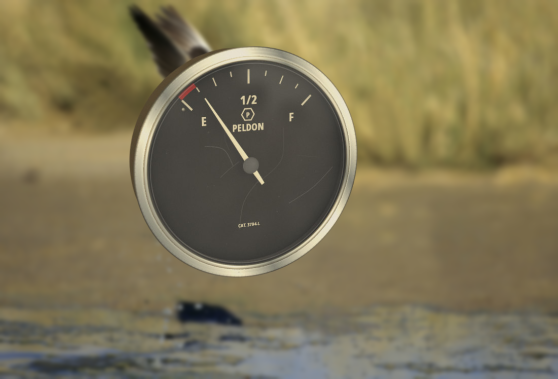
value=0.125
